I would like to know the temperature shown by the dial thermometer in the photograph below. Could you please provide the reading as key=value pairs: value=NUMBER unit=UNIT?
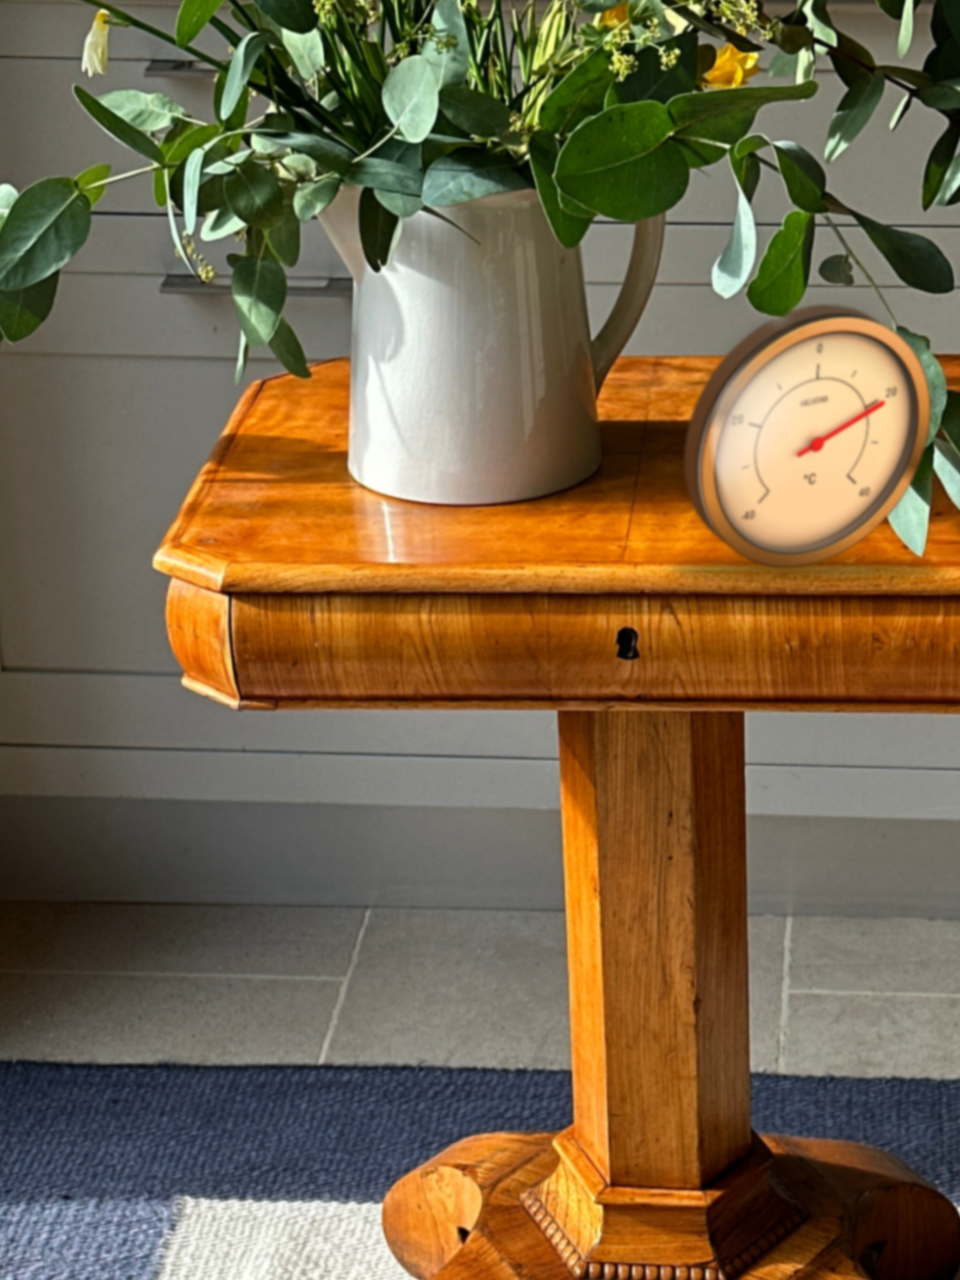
value=20 unit=°C
